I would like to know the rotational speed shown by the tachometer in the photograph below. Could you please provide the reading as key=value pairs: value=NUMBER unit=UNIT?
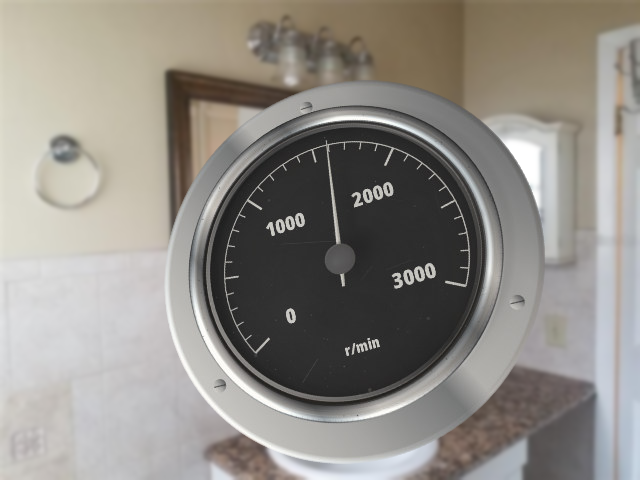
value=1600 unit=rpm
